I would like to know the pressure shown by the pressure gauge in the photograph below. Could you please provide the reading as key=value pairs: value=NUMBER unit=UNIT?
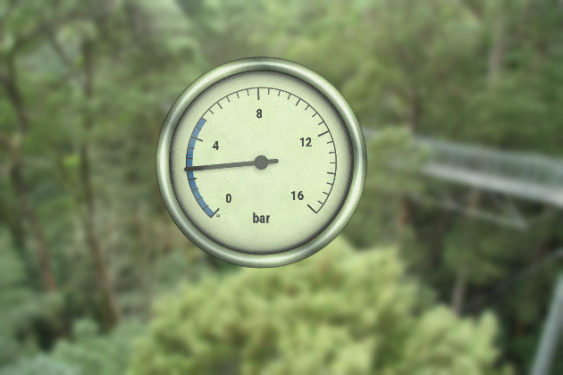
value=2.5 unit=bar
